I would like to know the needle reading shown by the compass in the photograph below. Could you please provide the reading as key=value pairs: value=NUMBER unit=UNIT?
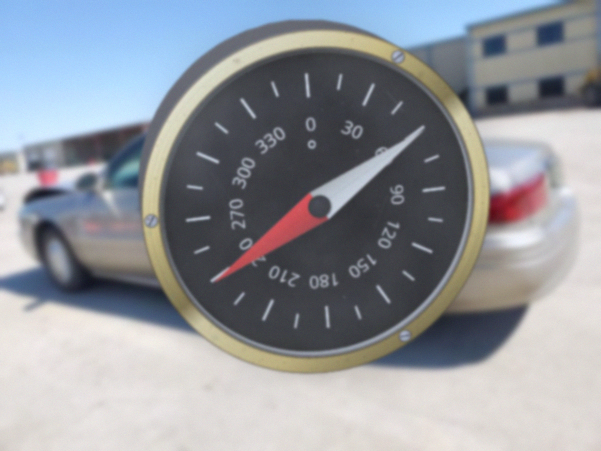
value=240 unit=°
